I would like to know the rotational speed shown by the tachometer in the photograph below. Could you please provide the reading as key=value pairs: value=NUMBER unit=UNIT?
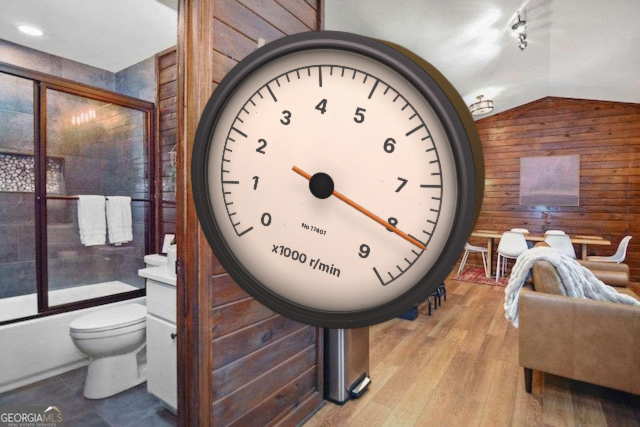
value=8000 unit=rpm
